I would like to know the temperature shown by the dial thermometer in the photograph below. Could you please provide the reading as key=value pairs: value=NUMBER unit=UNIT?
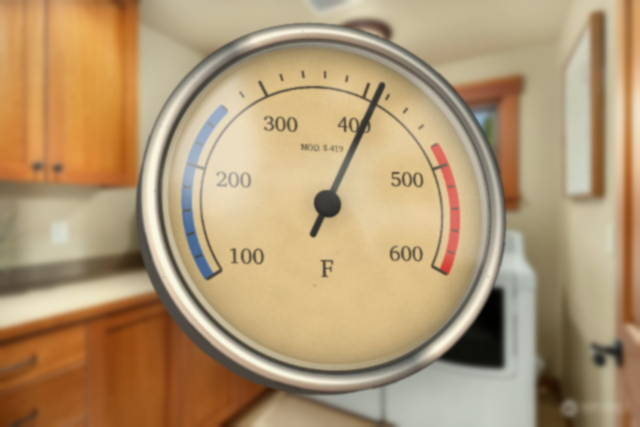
value=410 unit=°F
